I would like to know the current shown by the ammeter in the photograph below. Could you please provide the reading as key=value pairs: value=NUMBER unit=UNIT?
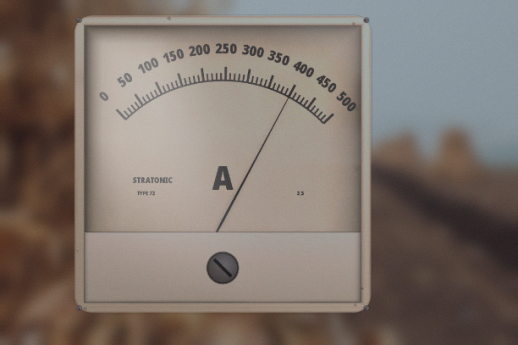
value=400 unit=A
